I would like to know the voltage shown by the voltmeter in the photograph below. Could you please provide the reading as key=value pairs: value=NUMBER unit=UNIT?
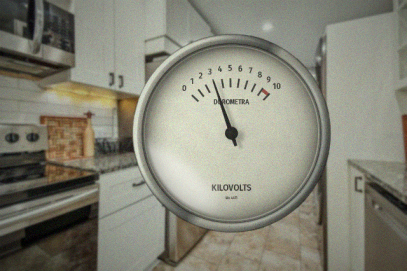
value=3 unit=kV
